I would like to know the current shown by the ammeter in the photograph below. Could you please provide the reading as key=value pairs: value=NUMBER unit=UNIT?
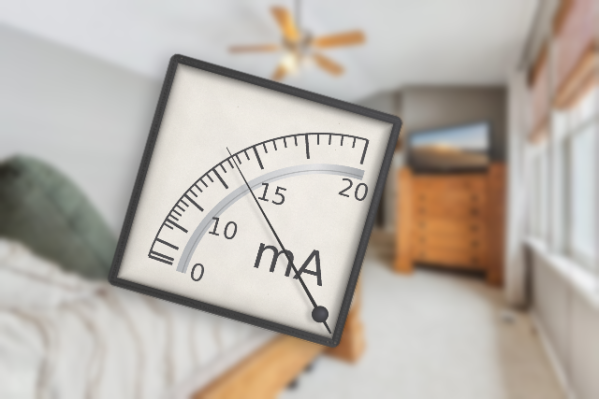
value=13.75 unit=mA
